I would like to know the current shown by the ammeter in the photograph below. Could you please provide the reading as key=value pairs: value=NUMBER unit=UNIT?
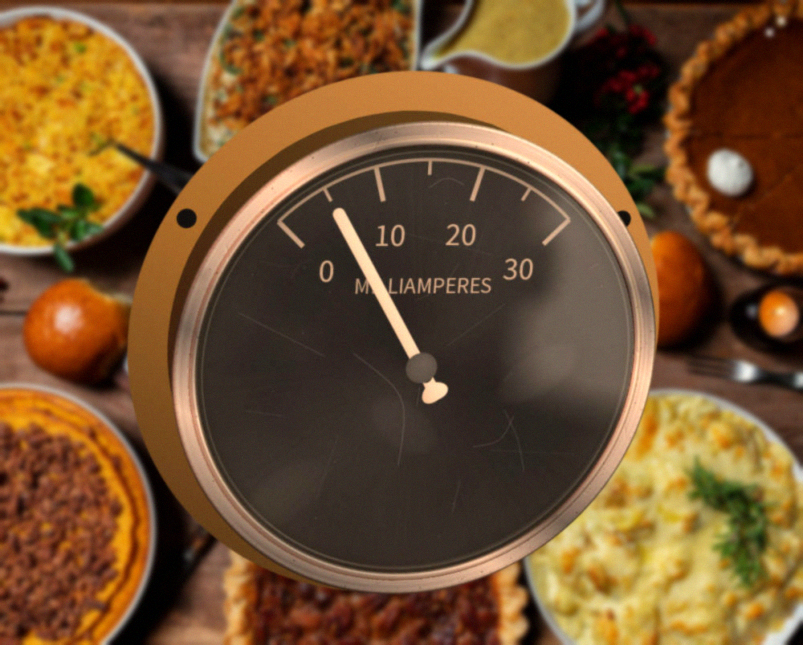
value=5 unit=mA
